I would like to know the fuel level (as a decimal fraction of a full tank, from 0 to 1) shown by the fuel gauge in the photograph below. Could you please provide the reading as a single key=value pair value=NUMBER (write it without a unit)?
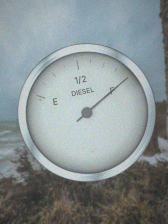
value=1
